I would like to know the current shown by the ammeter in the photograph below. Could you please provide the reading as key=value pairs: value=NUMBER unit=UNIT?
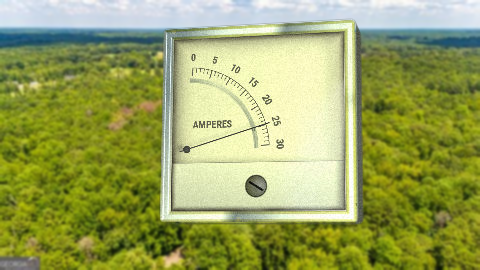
value=25 unit=A
